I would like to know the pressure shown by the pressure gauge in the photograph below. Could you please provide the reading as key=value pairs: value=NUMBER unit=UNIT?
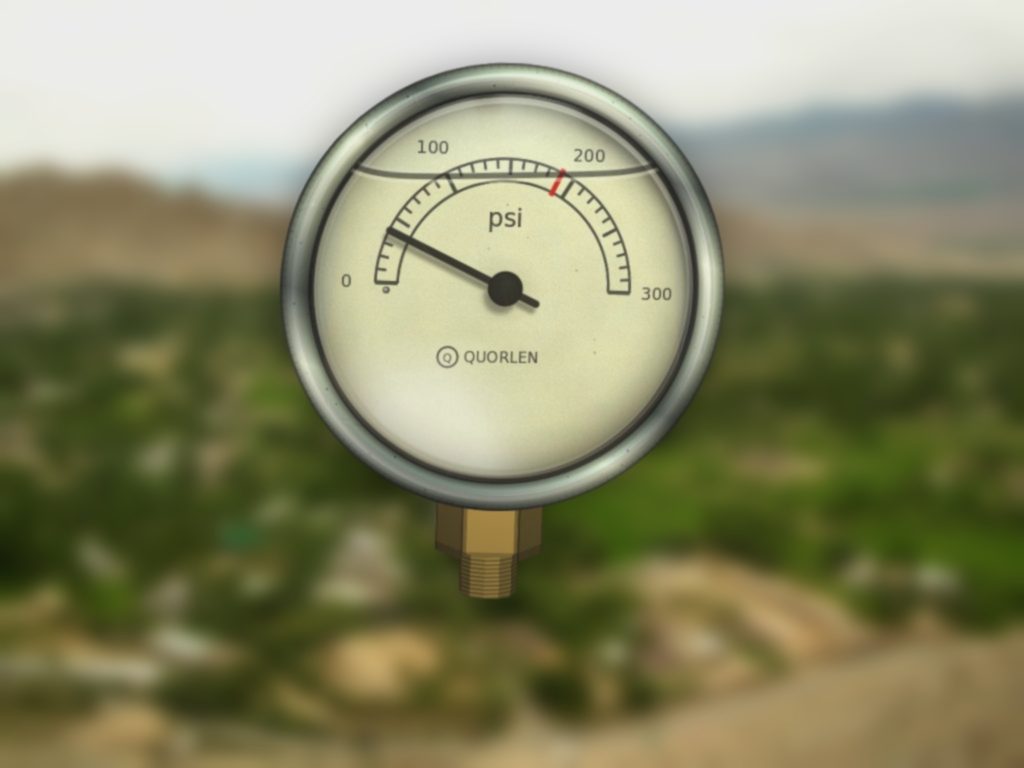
value=40 unit=psi
